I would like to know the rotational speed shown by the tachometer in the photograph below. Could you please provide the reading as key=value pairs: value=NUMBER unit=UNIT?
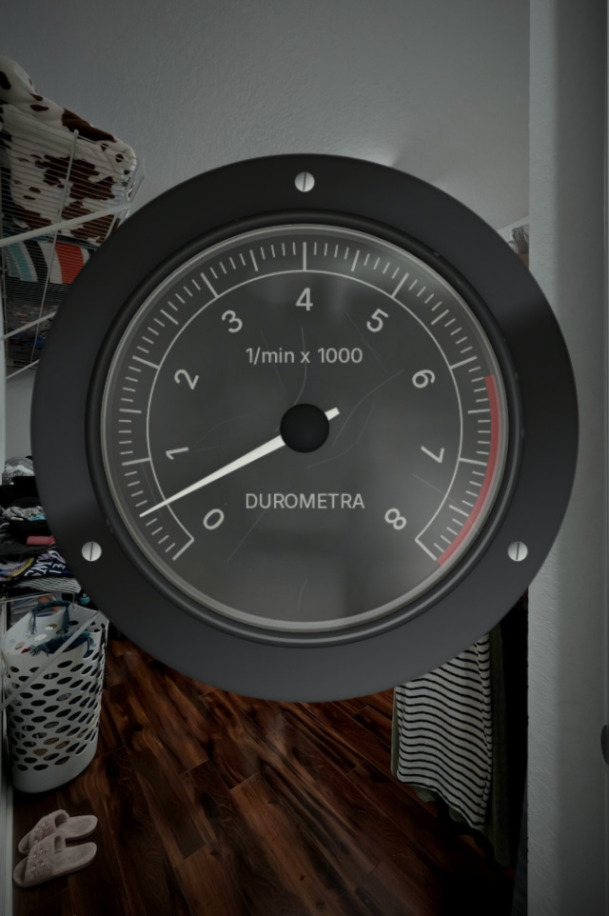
value=500 unit=rpm
